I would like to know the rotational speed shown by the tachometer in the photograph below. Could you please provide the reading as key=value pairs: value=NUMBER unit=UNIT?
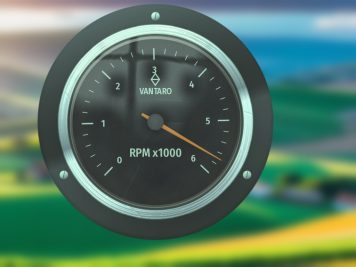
value=5700 unit=rpm
